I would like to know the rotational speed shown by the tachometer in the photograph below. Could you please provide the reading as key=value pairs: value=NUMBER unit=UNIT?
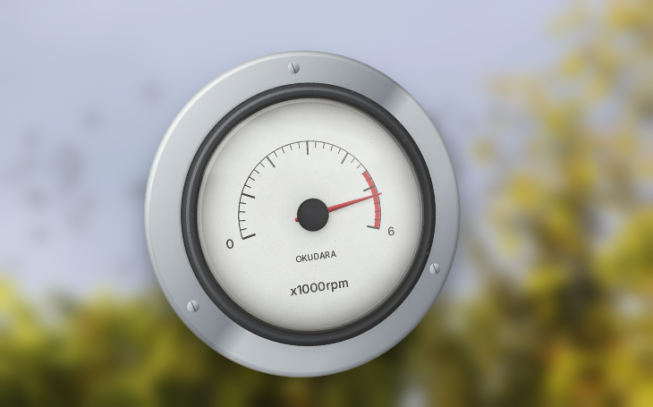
value=5200 unit=rpm
